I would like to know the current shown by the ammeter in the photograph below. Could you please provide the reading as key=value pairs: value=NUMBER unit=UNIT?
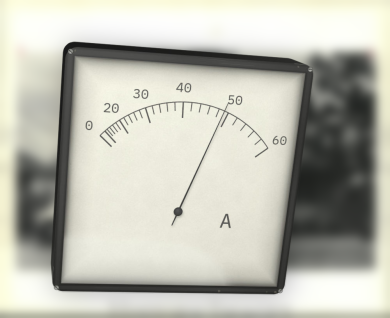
value=49 unit=A
